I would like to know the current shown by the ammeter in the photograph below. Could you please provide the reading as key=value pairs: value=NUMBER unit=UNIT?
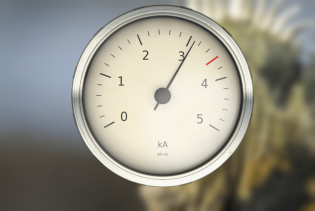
value=3.1 unit=kA
